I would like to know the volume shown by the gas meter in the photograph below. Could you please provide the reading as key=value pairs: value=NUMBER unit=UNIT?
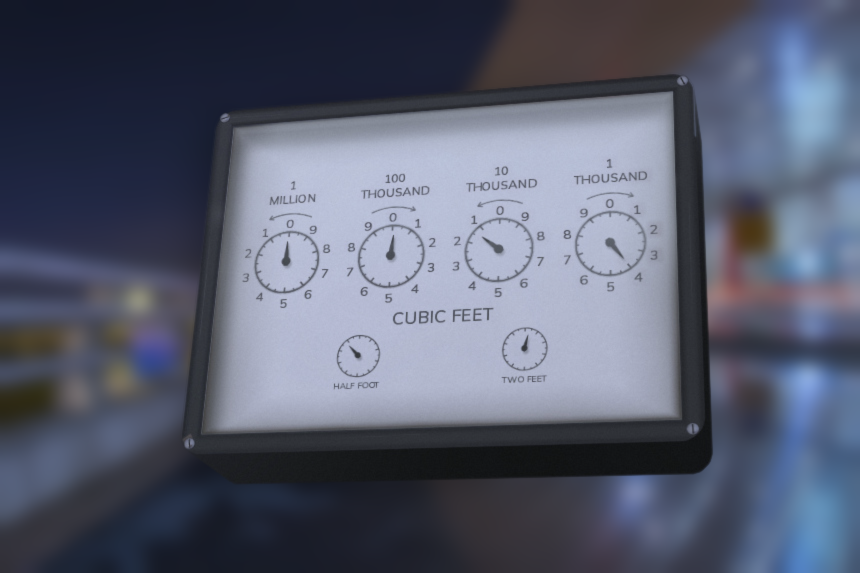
value=1400 unit=ft³
